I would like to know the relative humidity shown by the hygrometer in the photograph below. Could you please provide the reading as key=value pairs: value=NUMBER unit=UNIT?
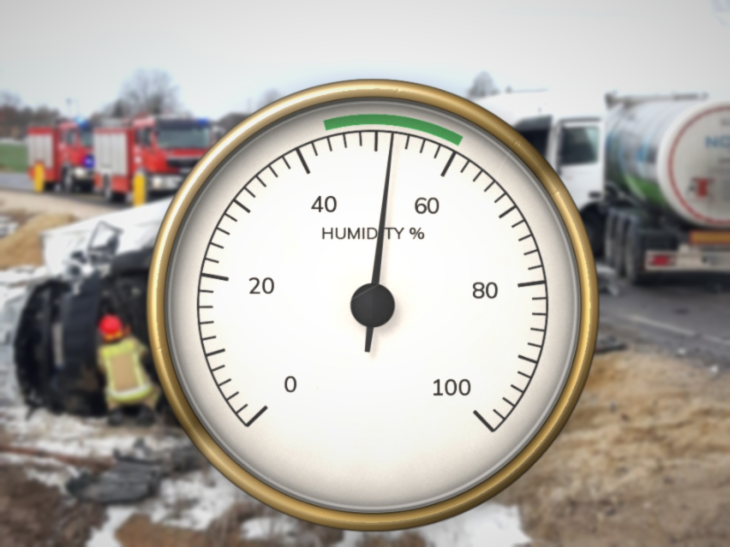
value=52 unit=%
